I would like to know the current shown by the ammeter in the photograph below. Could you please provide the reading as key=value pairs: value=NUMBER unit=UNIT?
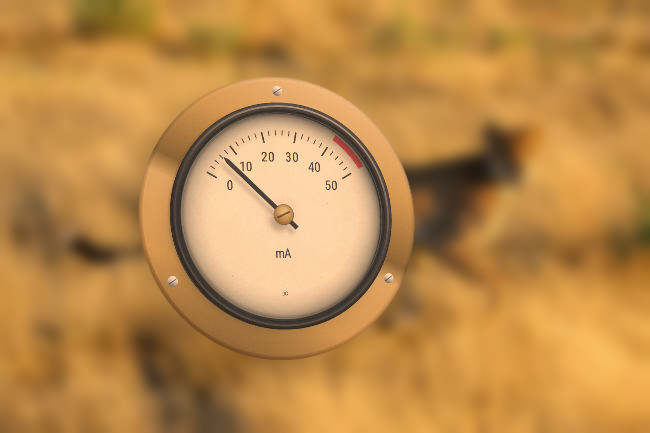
value=6 unit=mA
